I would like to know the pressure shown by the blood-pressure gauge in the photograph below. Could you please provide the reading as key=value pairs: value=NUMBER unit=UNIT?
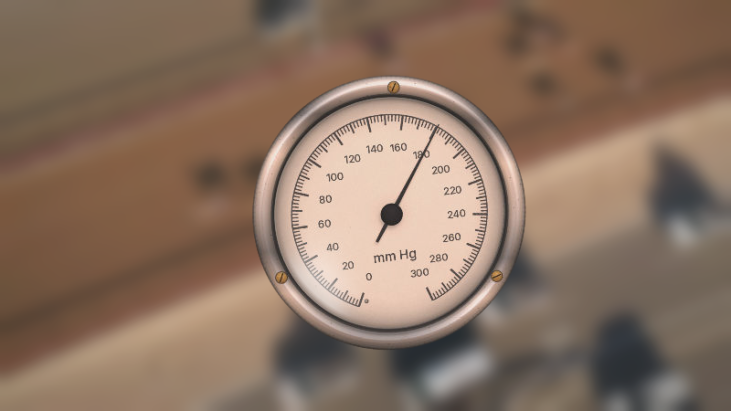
value=180 unit=mmHg
